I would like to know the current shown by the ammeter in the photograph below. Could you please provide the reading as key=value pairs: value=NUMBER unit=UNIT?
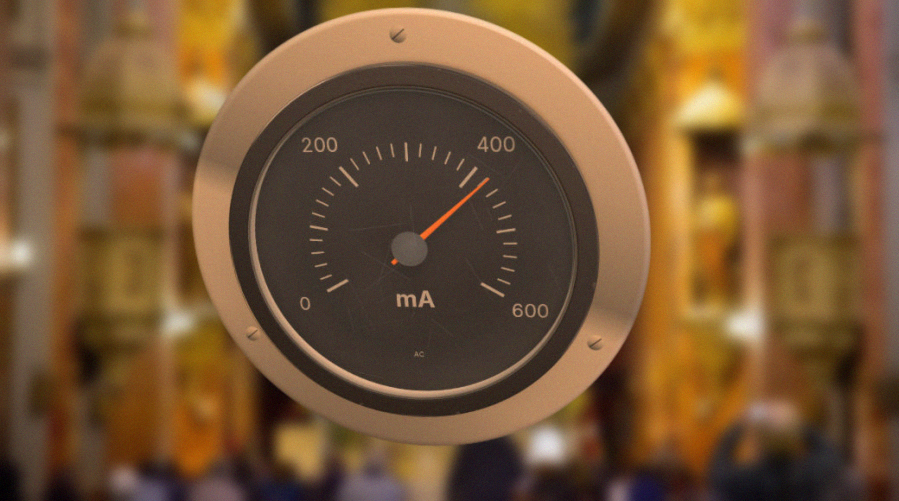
value=420 unit=mA
